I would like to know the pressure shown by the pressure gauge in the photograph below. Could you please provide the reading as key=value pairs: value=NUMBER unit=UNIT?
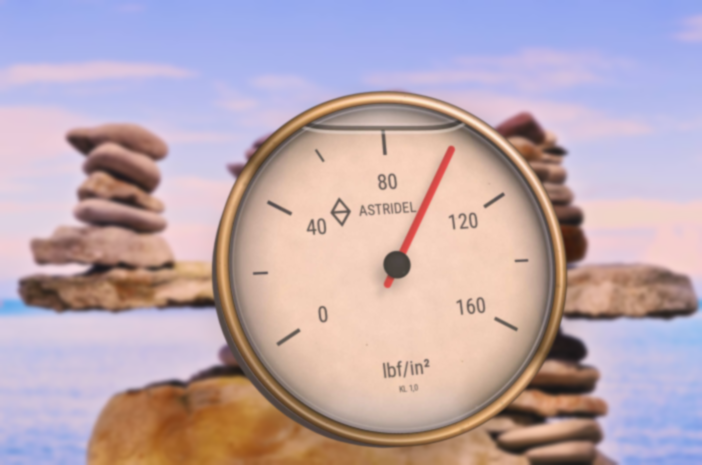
value=100 unit=psi
